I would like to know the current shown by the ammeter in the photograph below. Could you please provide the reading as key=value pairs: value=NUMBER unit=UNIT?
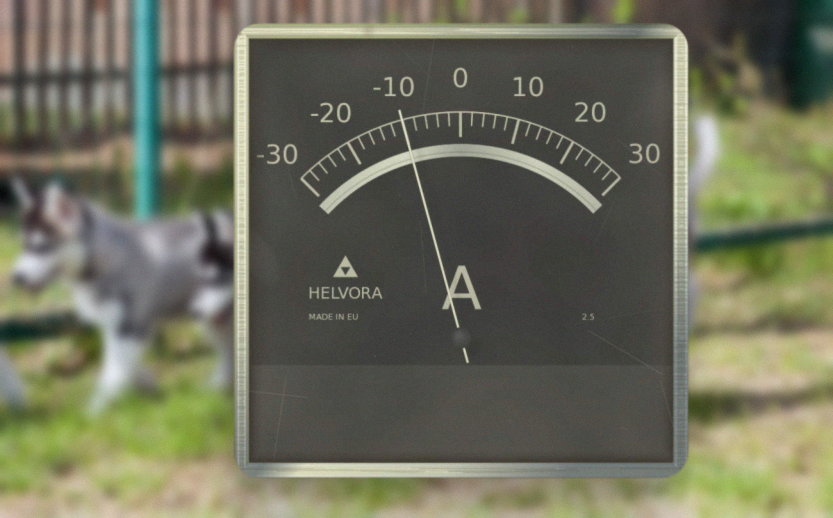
value=-10 unit=A
